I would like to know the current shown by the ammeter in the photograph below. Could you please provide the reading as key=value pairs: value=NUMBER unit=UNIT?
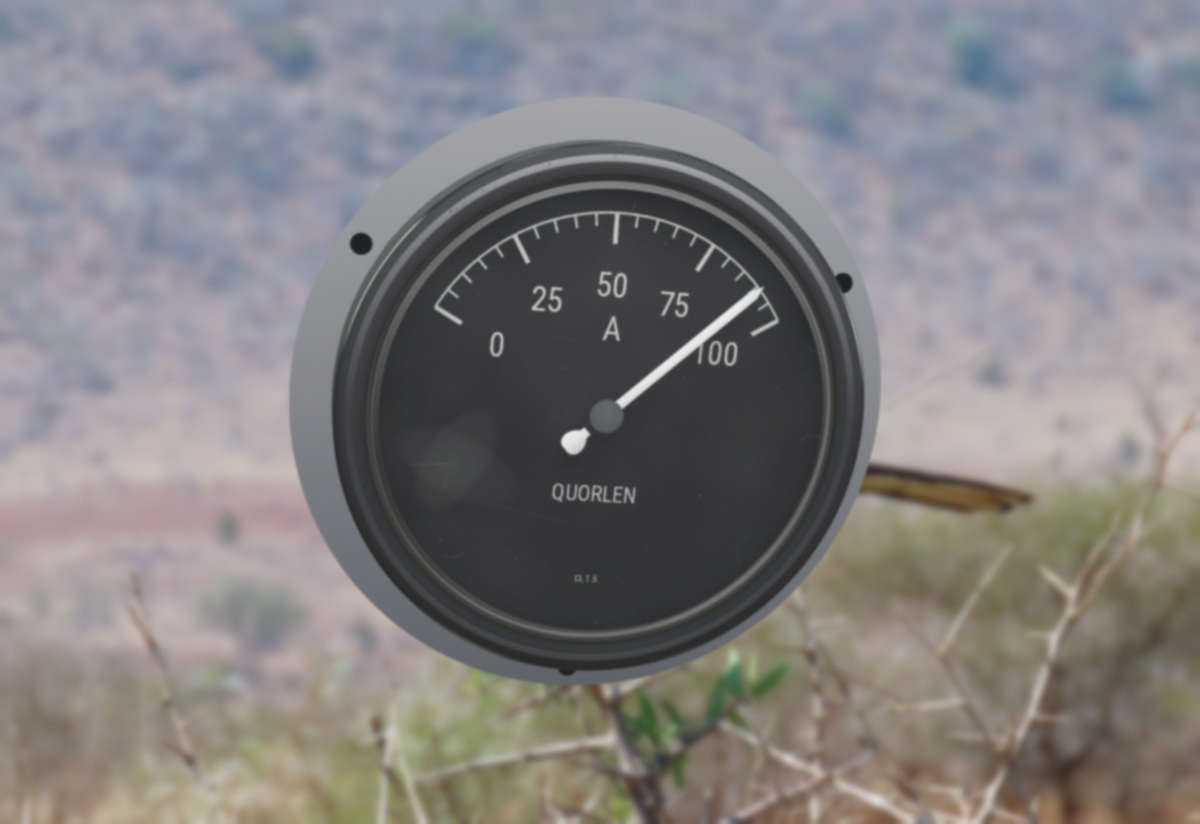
value=90 unit=A
